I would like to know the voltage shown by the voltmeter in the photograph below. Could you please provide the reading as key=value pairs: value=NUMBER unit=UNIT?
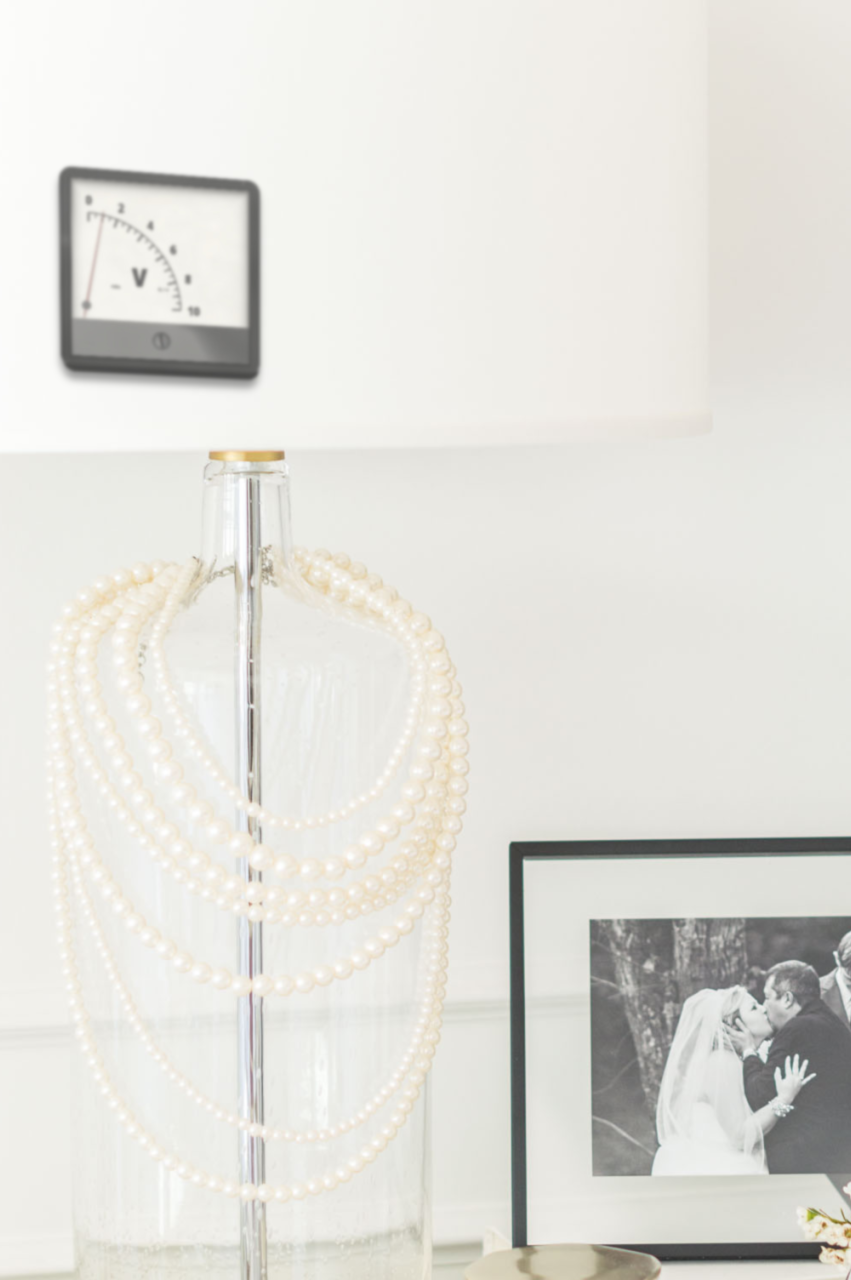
value=1 unit=V
